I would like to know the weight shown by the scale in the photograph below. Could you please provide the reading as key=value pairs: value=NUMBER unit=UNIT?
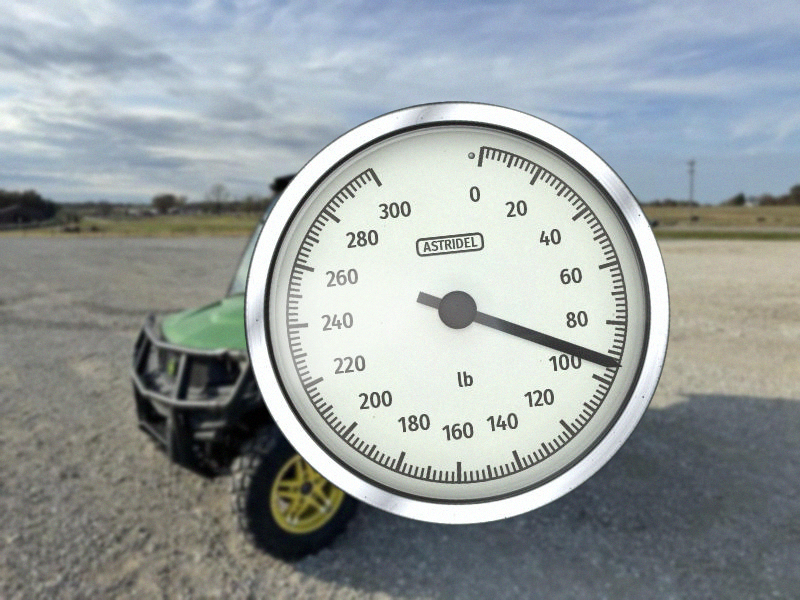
value=94 unit=lb
